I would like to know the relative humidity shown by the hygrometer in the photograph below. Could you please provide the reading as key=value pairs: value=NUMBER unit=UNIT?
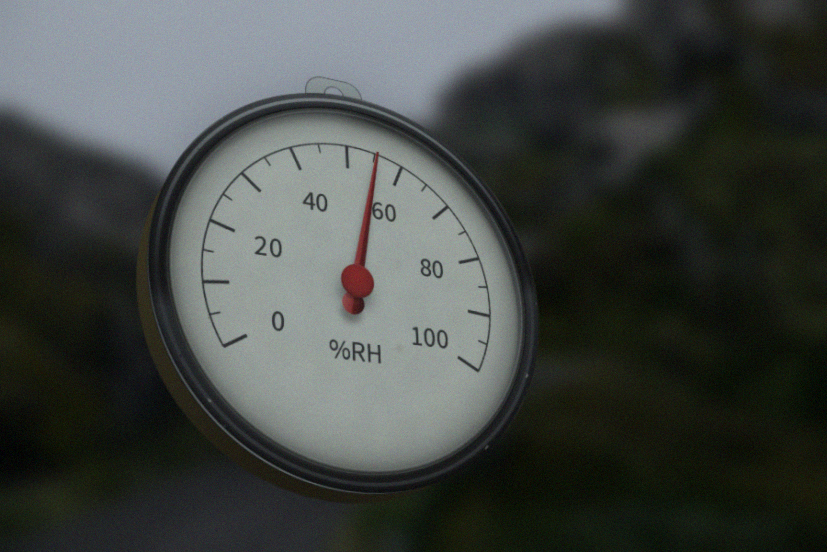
value=55 unit=%
